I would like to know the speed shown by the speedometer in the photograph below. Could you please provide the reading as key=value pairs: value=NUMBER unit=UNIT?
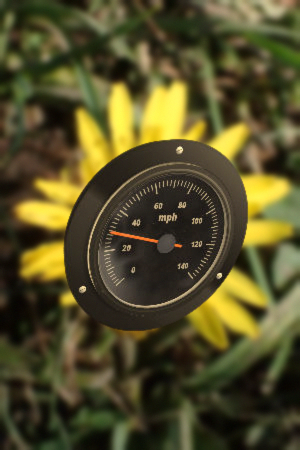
value=30 unit=mph
